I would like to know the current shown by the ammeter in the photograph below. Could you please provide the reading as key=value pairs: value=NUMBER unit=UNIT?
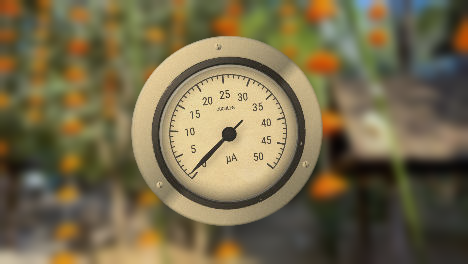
value=1 unit=µA
